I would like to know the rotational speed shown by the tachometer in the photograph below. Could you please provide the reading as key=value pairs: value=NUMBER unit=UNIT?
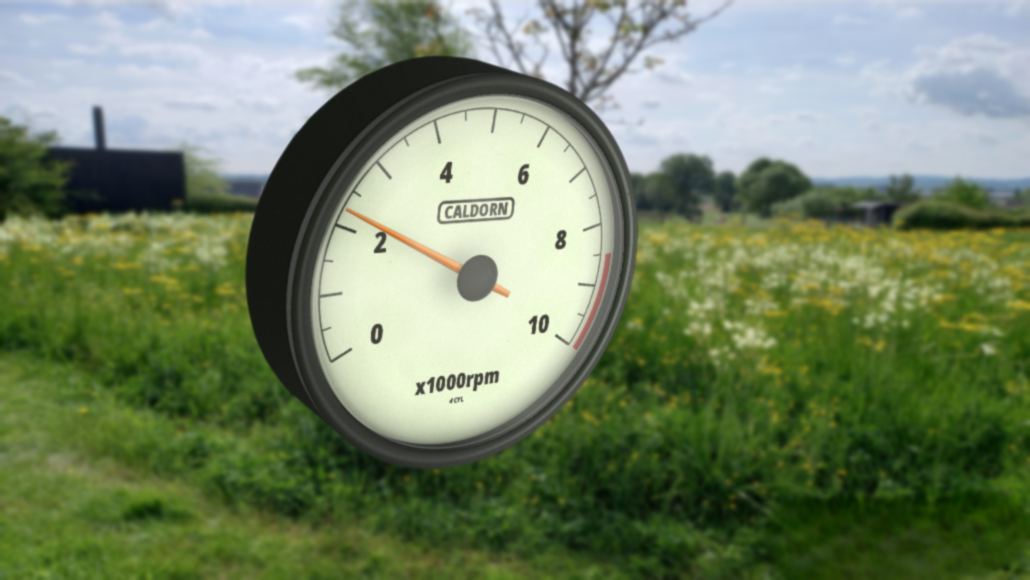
value=2250 unit=rpm
